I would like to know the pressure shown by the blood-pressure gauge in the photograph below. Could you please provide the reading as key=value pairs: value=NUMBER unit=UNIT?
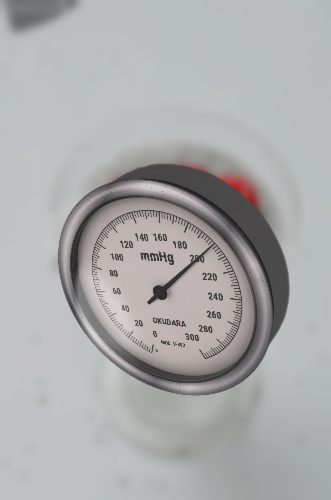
value=200 unit=mmHg
